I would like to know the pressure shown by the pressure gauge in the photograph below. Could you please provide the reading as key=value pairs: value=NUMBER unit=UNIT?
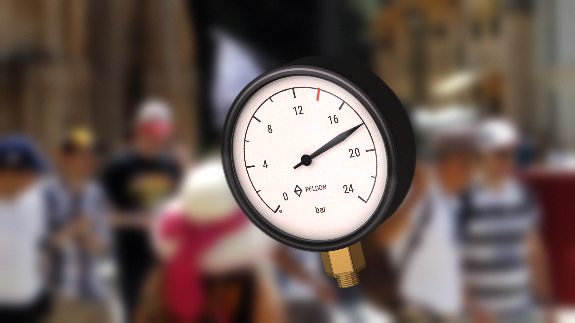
value=18 unit=bar
